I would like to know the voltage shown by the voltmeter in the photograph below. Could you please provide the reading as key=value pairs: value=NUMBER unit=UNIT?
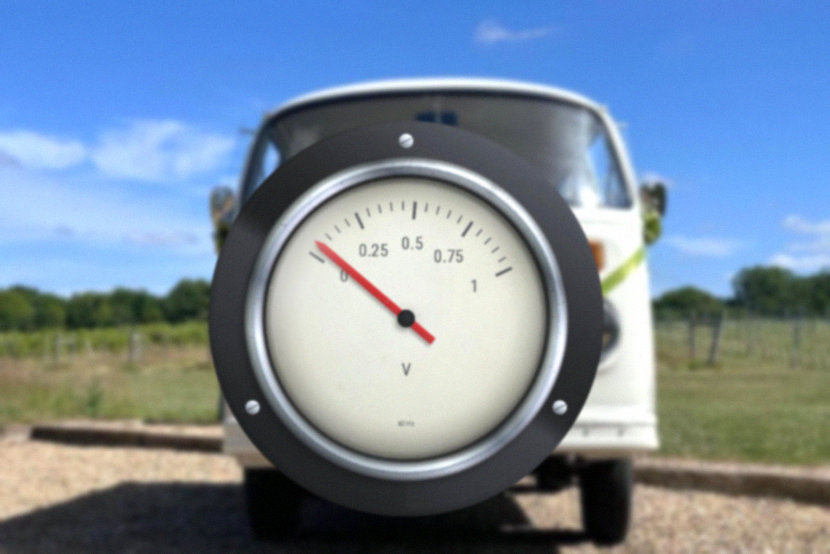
value=0.05 unit=V
